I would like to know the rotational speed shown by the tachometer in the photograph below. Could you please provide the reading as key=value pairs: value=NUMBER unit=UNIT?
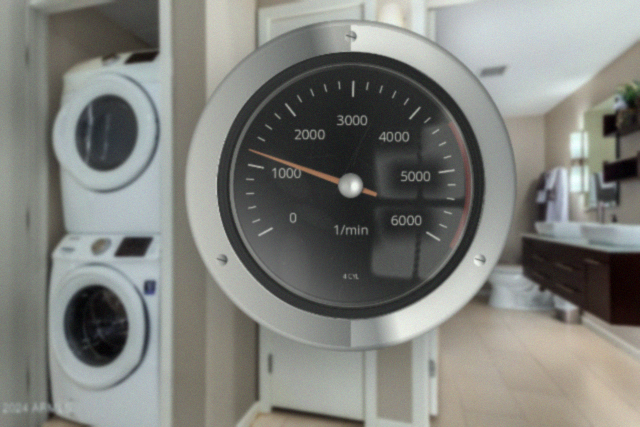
value=1200 unit=rpm
